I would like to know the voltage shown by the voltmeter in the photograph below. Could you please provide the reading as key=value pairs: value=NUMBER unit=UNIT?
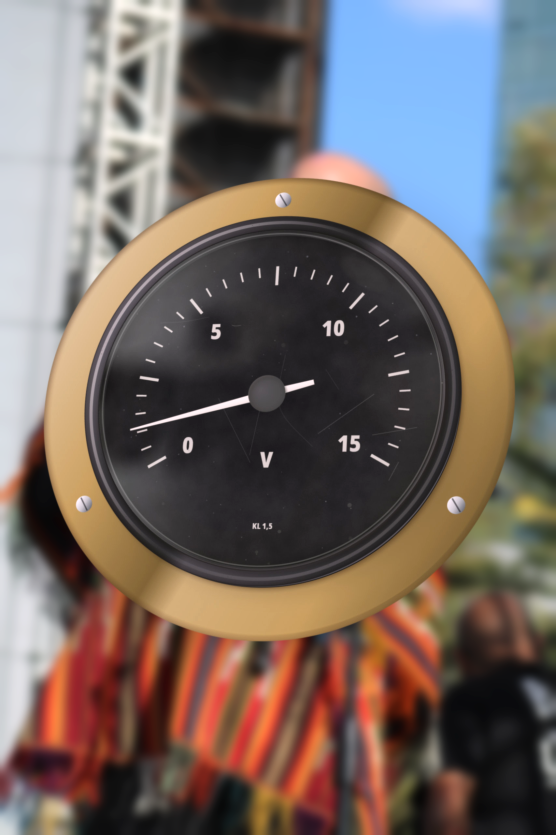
value=1 unit=V
